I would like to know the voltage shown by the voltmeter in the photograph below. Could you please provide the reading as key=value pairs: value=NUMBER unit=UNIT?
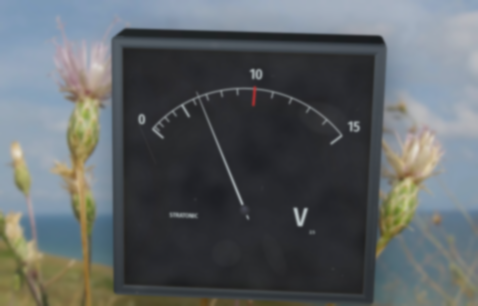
value=6.5 unit=V
